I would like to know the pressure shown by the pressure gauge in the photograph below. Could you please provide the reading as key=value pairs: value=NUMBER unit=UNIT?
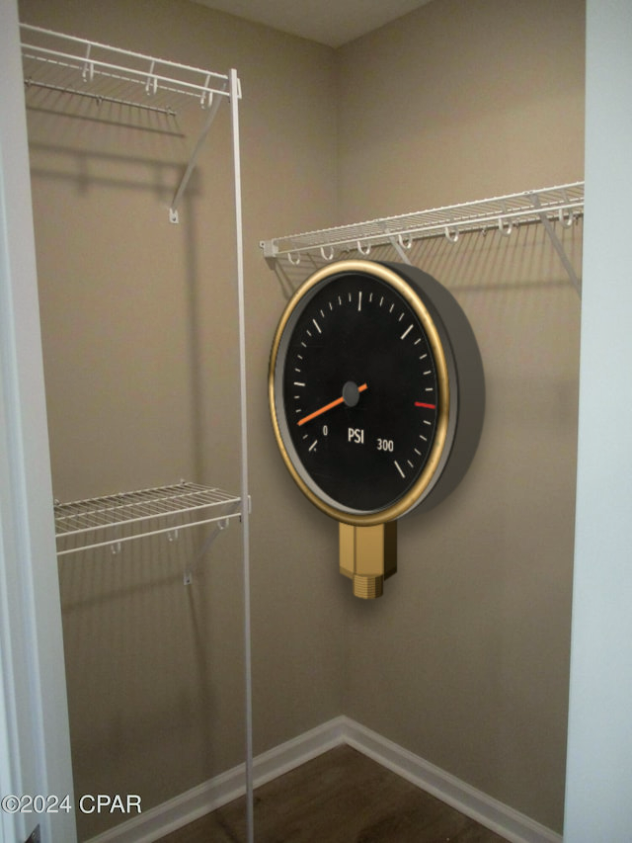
value=20 unit=psi
